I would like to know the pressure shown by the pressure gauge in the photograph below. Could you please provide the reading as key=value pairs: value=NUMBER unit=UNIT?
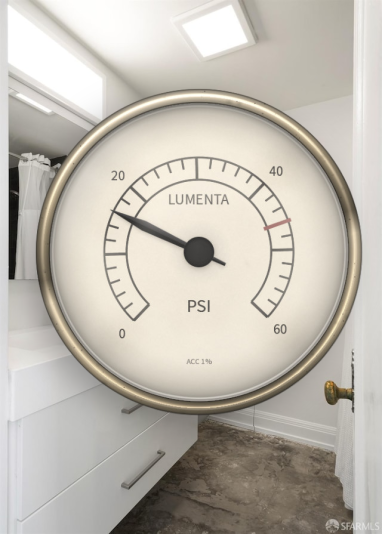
value=16 unit=psi
